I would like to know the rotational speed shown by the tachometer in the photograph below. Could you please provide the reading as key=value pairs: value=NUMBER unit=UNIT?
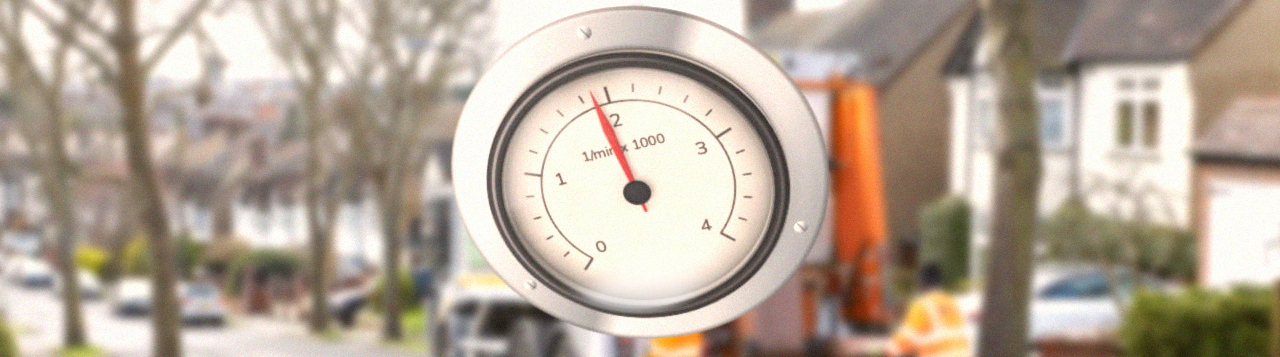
value=1900 unit=rpm
